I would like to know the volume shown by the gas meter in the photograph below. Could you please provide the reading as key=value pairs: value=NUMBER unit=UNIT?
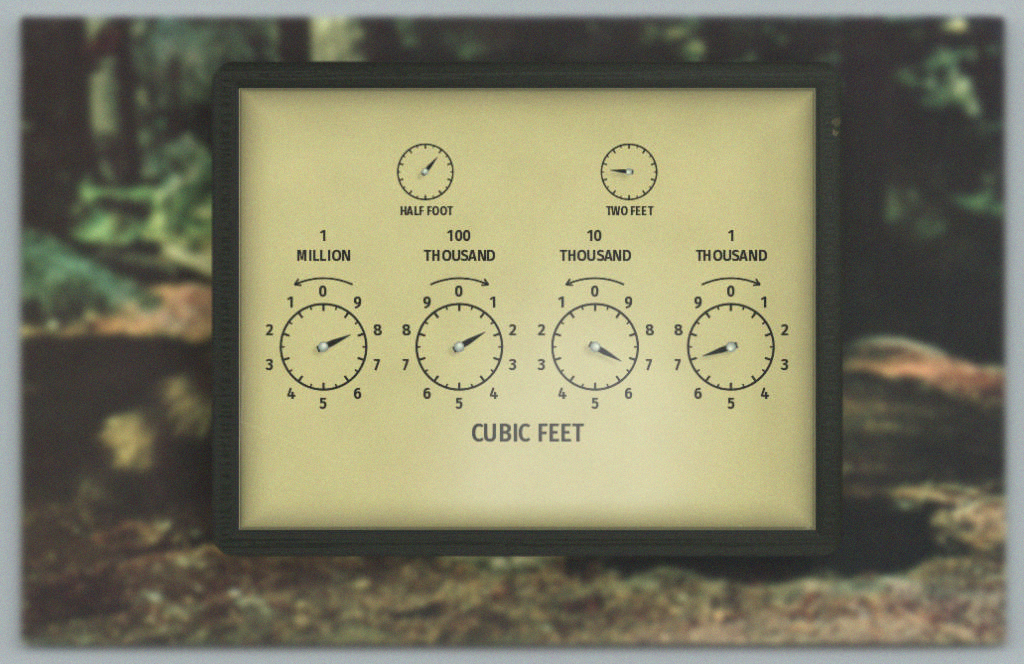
value=816700 unit=ft³
